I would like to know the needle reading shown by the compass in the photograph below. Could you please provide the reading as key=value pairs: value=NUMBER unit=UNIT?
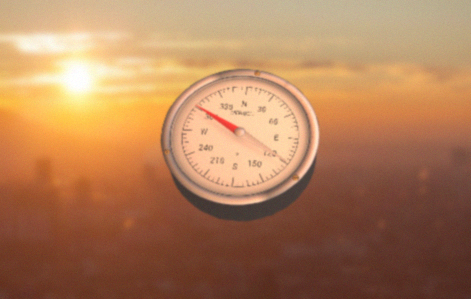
value=300 unit=°
